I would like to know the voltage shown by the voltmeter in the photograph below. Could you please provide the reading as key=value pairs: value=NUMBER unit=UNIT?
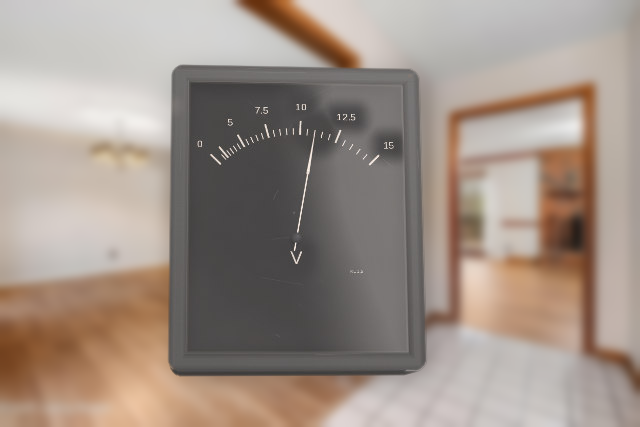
value=11 unit=V
